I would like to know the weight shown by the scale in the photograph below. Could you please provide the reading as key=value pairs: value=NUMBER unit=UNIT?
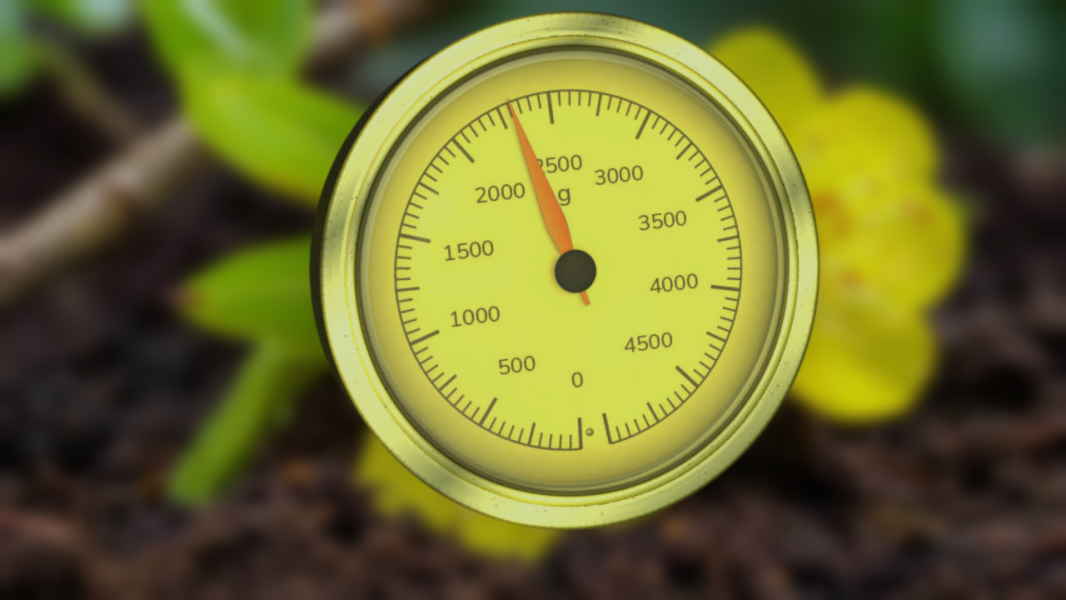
value=2300 unit=g
